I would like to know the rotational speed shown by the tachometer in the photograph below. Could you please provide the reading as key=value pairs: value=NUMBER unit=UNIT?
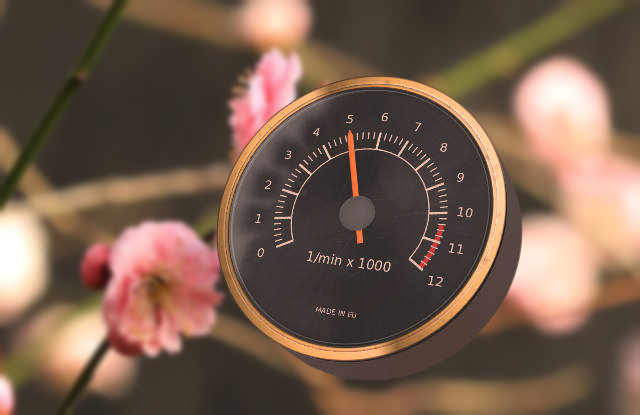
value=5000 unit=rpm
